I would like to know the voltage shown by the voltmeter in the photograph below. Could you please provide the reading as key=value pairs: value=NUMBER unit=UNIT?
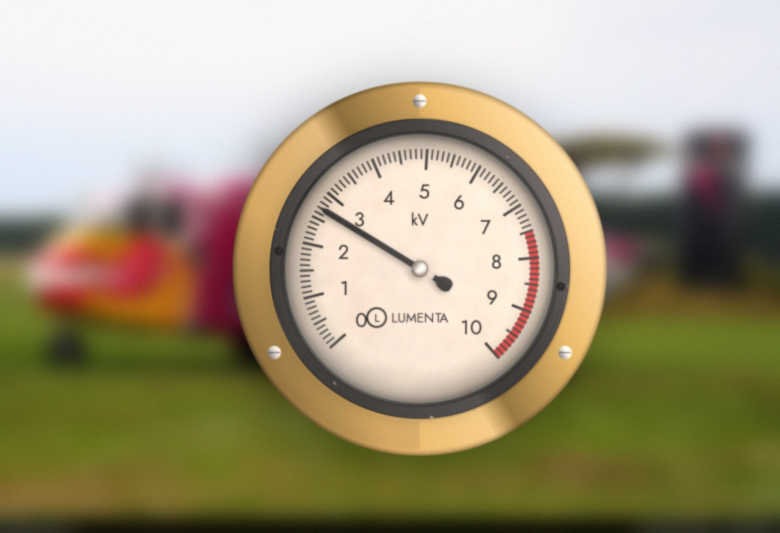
value=2.7 unit=kV
